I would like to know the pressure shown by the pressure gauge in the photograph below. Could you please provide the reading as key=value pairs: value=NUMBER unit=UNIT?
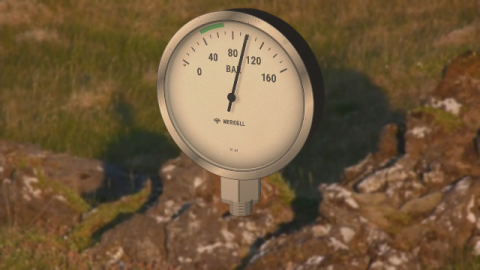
value=100 unit=bar
